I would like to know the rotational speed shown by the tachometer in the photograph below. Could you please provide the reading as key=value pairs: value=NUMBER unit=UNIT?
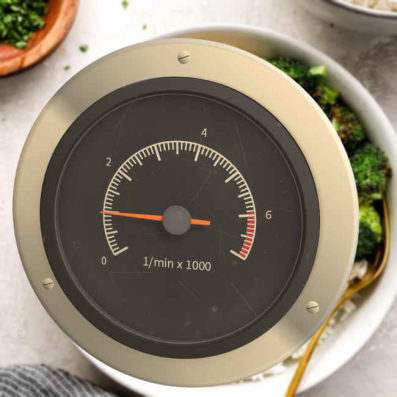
value=1000 unit=rpm
